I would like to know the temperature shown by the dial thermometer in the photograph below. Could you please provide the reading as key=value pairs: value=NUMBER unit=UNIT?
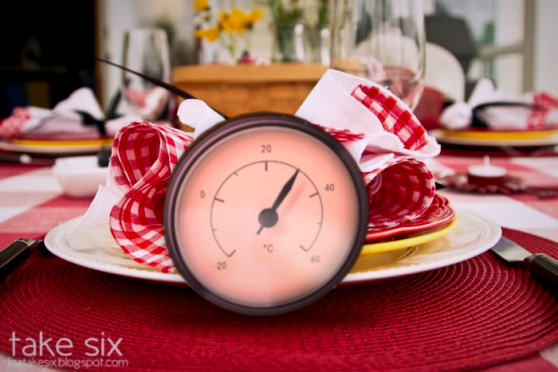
value=30 unit=°C
